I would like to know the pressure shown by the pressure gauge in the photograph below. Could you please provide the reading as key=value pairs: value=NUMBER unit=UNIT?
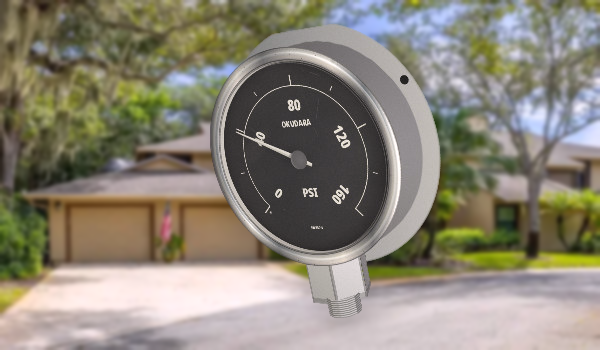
value=40 unit=psi
